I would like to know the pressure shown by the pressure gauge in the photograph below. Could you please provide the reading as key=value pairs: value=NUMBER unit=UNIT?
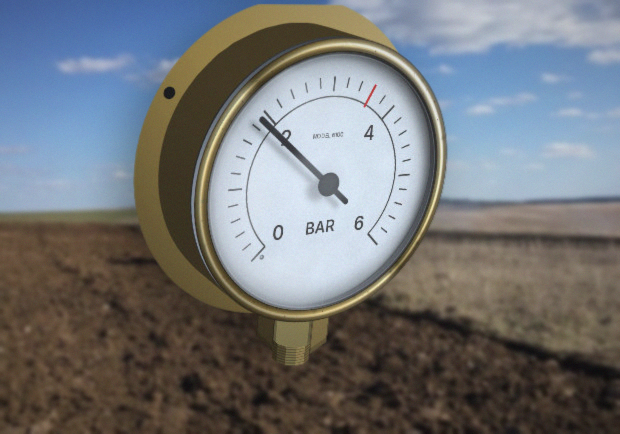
value=1.9 unit=bar
